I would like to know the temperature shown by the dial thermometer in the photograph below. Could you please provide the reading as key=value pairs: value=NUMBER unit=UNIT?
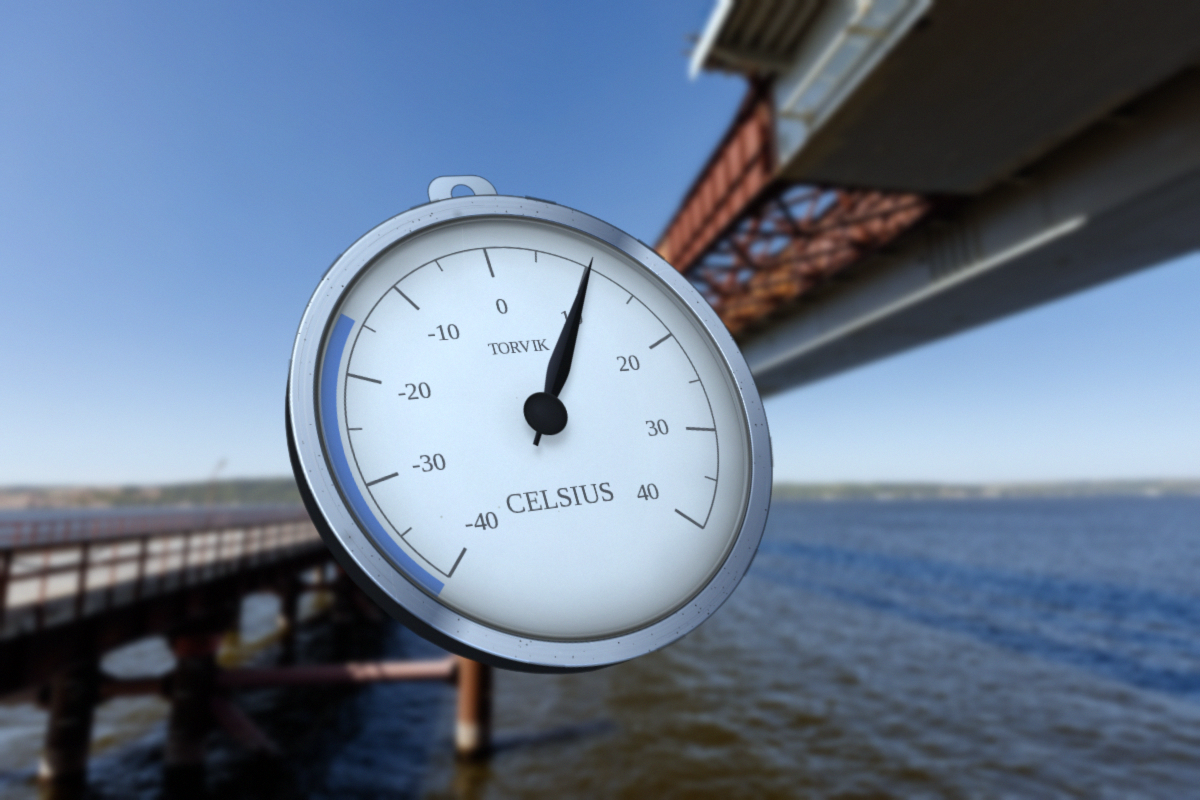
value=10 unit=°C
